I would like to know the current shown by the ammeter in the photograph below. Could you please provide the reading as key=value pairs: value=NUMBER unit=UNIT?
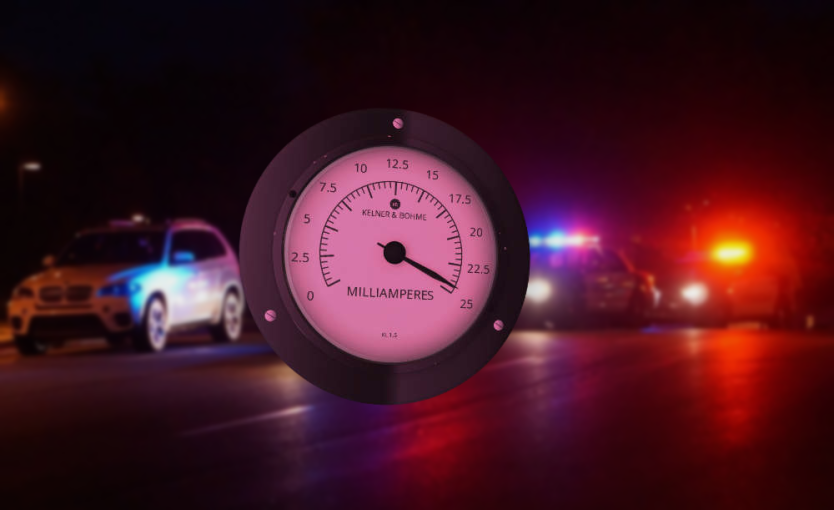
value=24.5 unit=mA
